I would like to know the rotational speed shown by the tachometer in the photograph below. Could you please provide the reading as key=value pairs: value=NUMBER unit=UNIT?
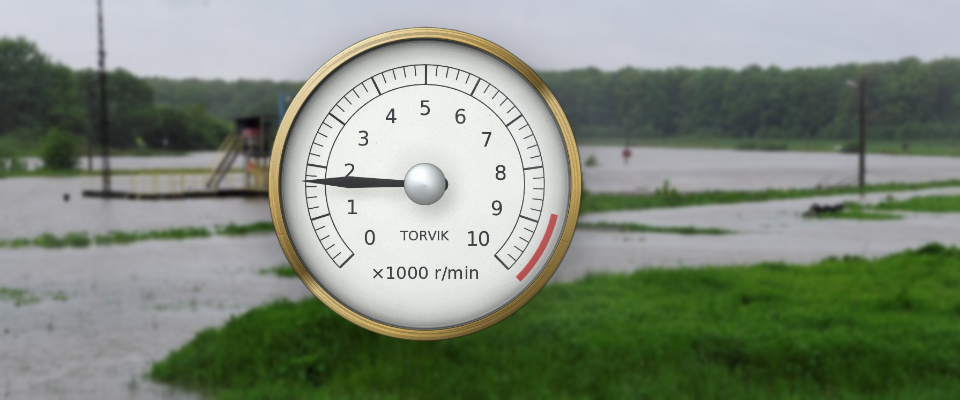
value=1700 unit=rpm
